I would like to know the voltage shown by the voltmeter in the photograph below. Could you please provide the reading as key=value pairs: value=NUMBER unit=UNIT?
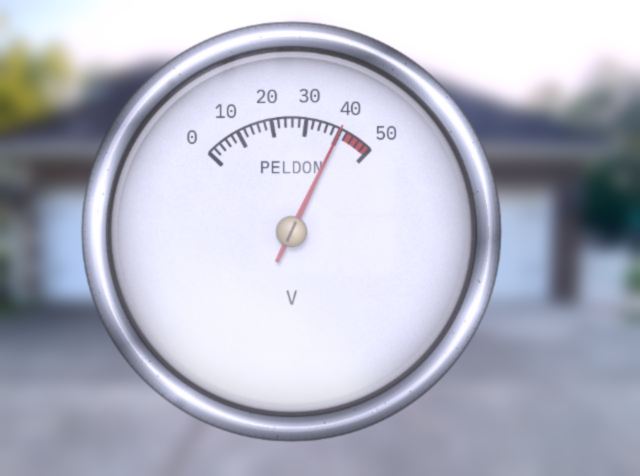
value=40 unit=V
